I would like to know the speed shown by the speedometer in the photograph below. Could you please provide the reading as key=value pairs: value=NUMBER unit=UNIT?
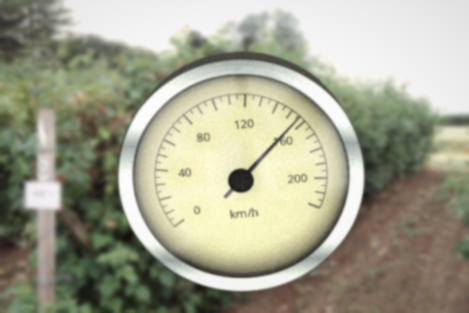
value=155 unit=km/h
